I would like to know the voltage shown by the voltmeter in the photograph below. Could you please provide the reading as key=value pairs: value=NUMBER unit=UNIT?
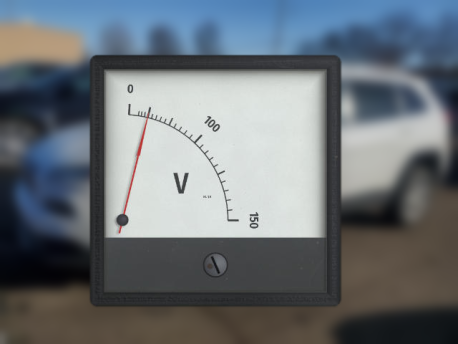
value=50 unit=V
